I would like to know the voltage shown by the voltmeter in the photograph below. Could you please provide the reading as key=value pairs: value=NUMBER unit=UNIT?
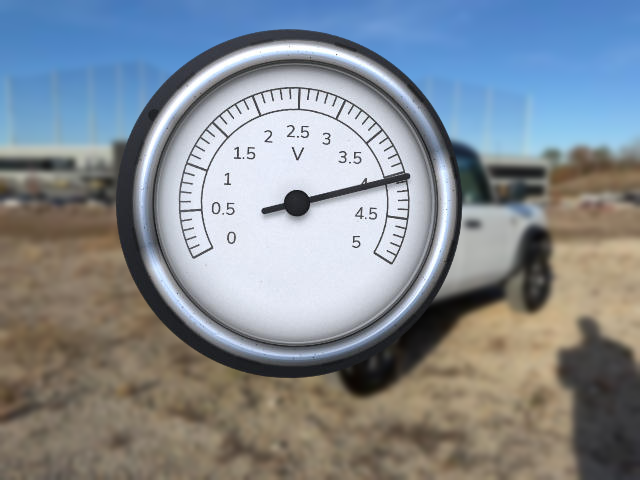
value=4.05 unit=V
